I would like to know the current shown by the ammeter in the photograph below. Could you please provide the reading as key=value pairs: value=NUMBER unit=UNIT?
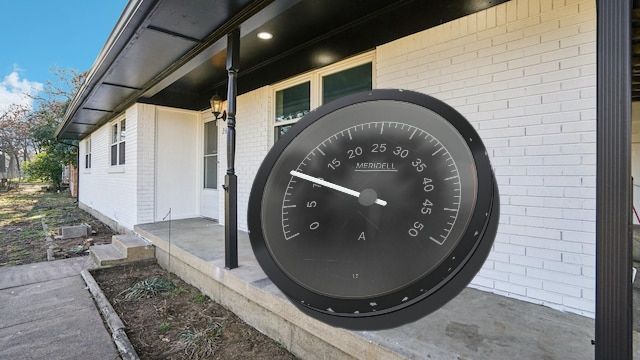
value=10 unit=A
